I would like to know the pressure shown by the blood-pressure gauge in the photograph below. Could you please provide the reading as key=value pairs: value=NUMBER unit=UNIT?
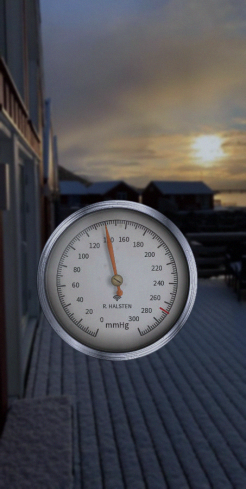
value=140 unit=mmHg
